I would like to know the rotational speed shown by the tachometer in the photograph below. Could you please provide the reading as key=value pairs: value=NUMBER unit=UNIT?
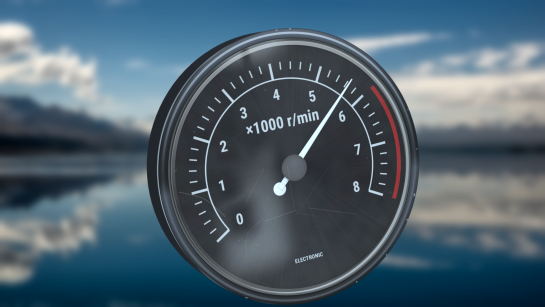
value=5600 unit=rpm
